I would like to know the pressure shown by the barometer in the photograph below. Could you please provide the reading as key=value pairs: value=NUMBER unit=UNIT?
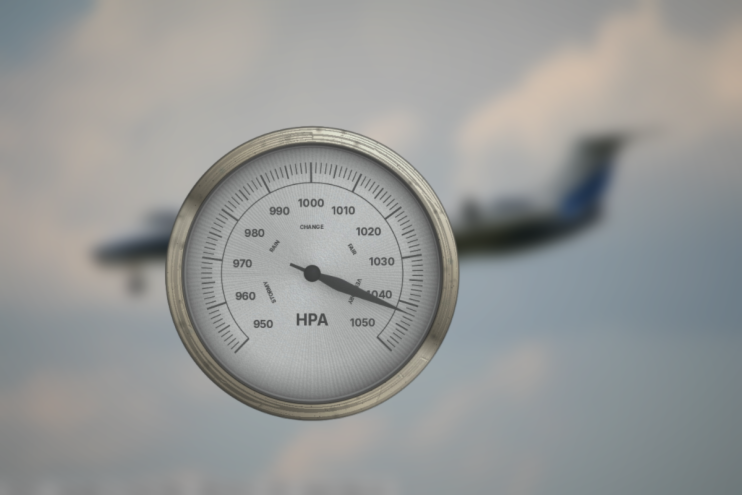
value=1042 unit=hPa
